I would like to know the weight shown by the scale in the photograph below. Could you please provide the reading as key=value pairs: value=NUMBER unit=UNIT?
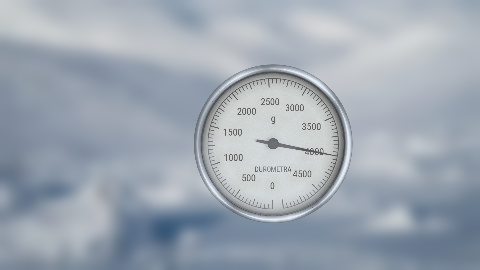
value=4000 unit=g
